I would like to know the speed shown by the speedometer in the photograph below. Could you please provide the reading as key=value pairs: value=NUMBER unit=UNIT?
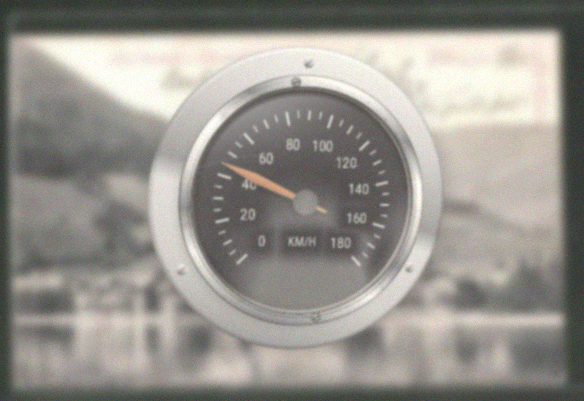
value=45 unit=km/h
